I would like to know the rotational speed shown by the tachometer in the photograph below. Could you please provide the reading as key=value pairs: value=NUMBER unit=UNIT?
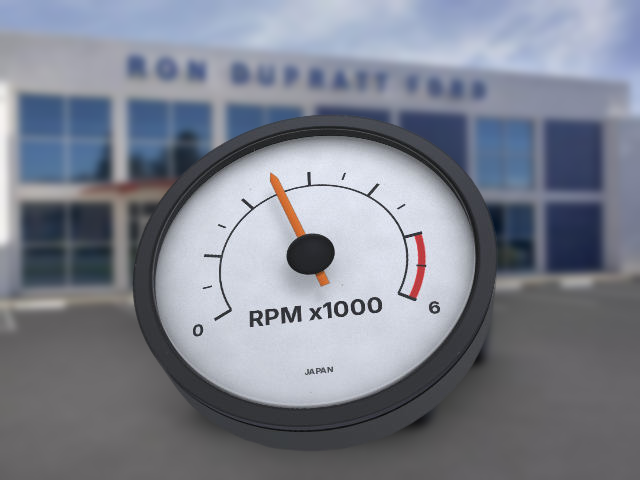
value=2500 unit=rpm
